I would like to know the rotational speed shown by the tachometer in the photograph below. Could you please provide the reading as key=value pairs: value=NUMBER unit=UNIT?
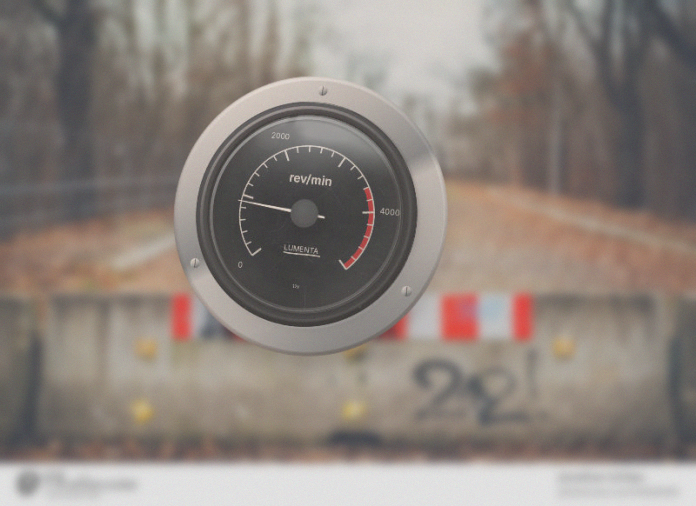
value=900 unit=rpm
